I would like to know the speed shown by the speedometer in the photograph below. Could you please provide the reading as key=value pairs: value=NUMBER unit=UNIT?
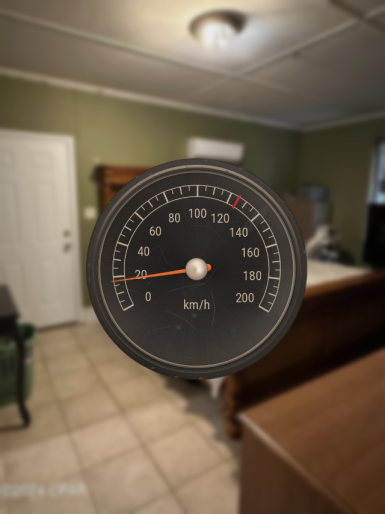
value=17.5 unit=km/h
